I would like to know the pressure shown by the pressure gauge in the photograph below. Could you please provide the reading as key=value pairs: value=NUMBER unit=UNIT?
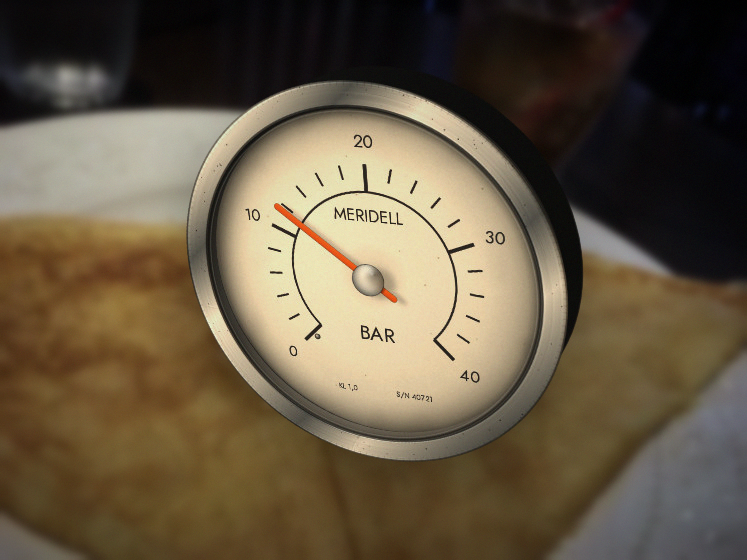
value=12 unit=bar
